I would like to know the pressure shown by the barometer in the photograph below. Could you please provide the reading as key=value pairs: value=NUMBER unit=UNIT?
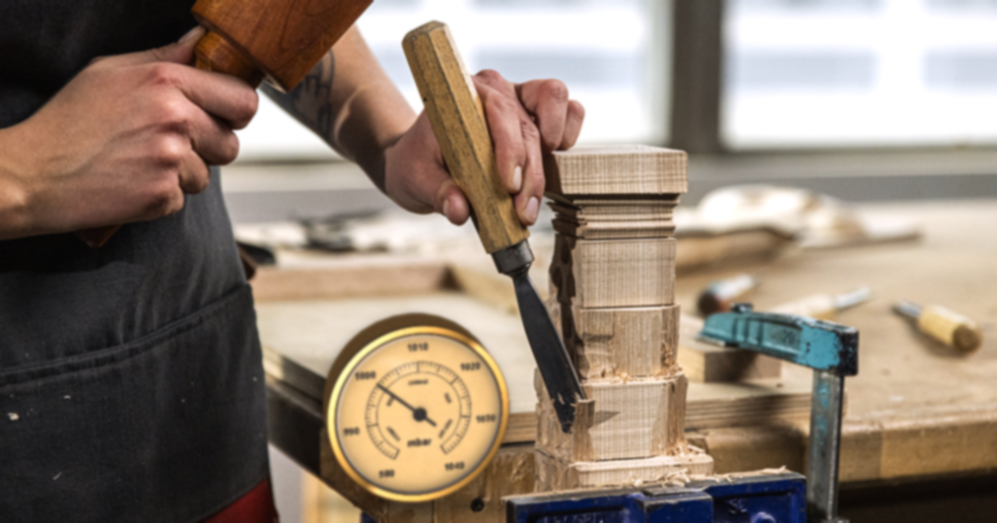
value=1000 unit=mbar
